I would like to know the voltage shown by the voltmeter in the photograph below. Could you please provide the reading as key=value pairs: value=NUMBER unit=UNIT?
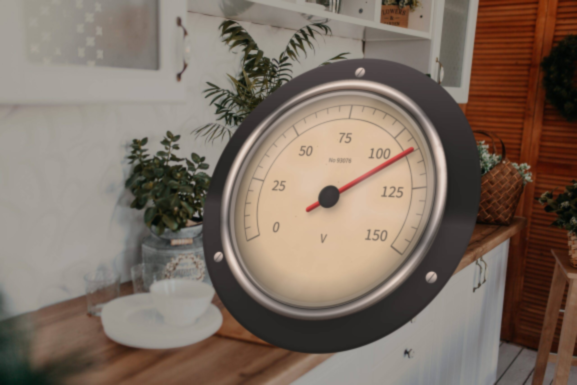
value=110 unit=V
